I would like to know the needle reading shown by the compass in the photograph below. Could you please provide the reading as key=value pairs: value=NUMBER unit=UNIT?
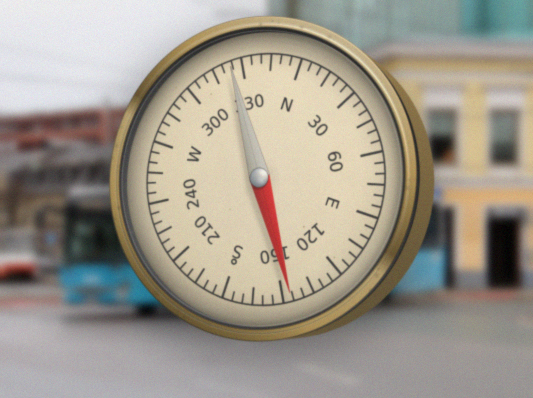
value=145 unit=°
